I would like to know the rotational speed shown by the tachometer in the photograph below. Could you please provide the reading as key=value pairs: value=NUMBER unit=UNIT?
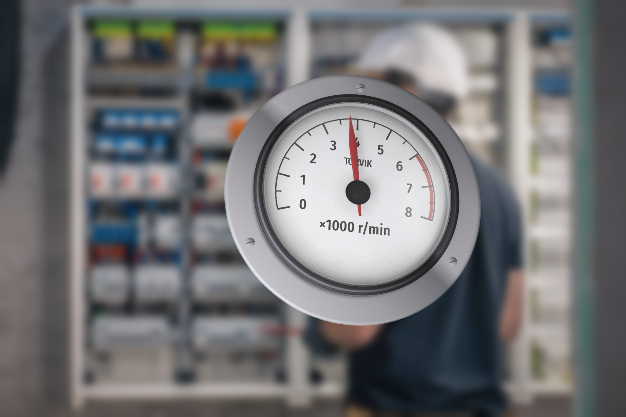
value=3750 unit=rpm
